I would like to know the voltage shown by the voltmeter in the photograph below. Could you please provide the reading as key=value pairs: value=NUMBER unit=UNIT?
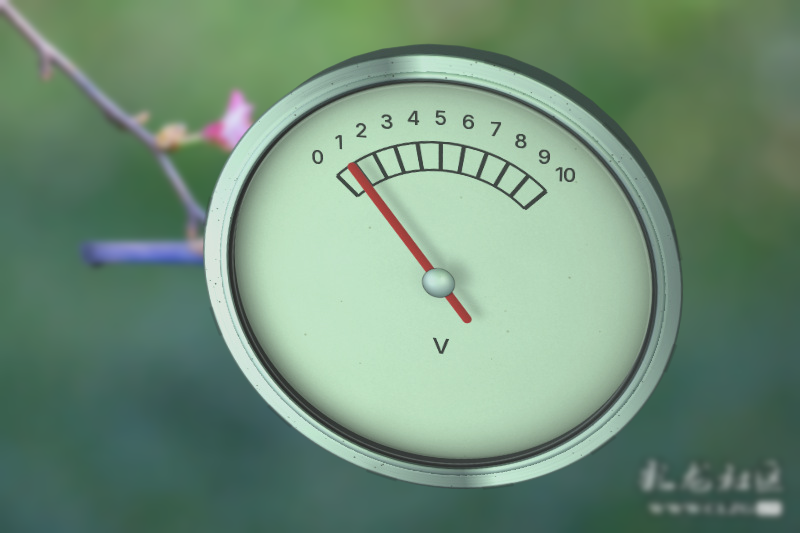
value=1 unit=V
